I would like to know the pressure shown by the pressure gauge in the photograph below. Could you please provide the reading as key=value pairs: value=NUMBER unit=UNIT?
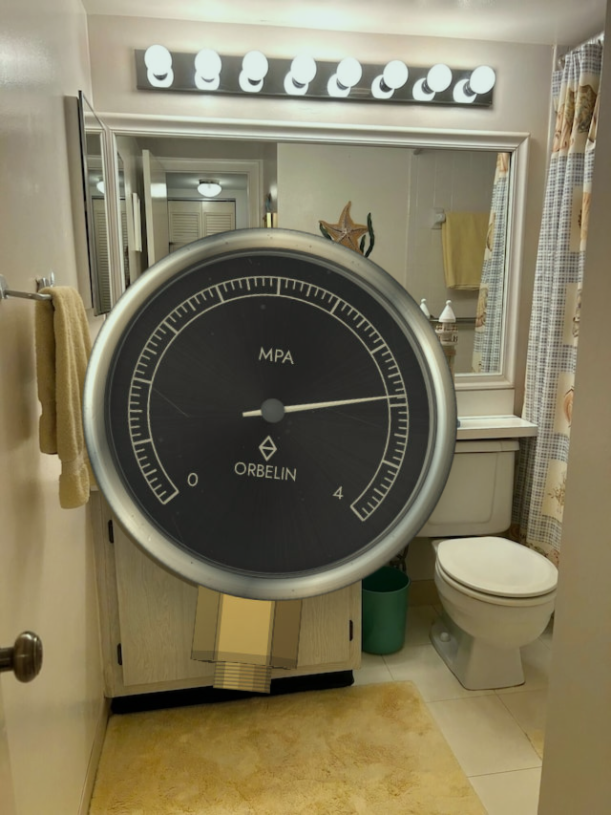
value=3.15 unit=MPa
